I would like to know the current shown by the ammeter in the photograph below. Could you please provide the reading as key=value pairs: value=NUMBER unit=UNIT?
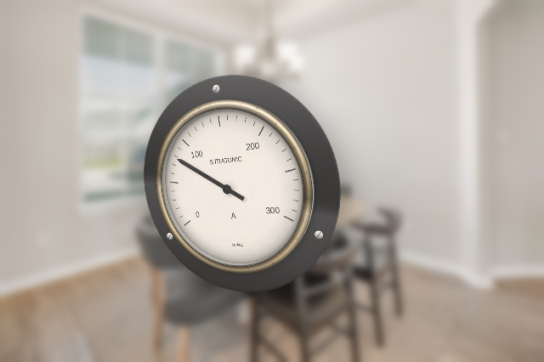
value=80 unit=A
